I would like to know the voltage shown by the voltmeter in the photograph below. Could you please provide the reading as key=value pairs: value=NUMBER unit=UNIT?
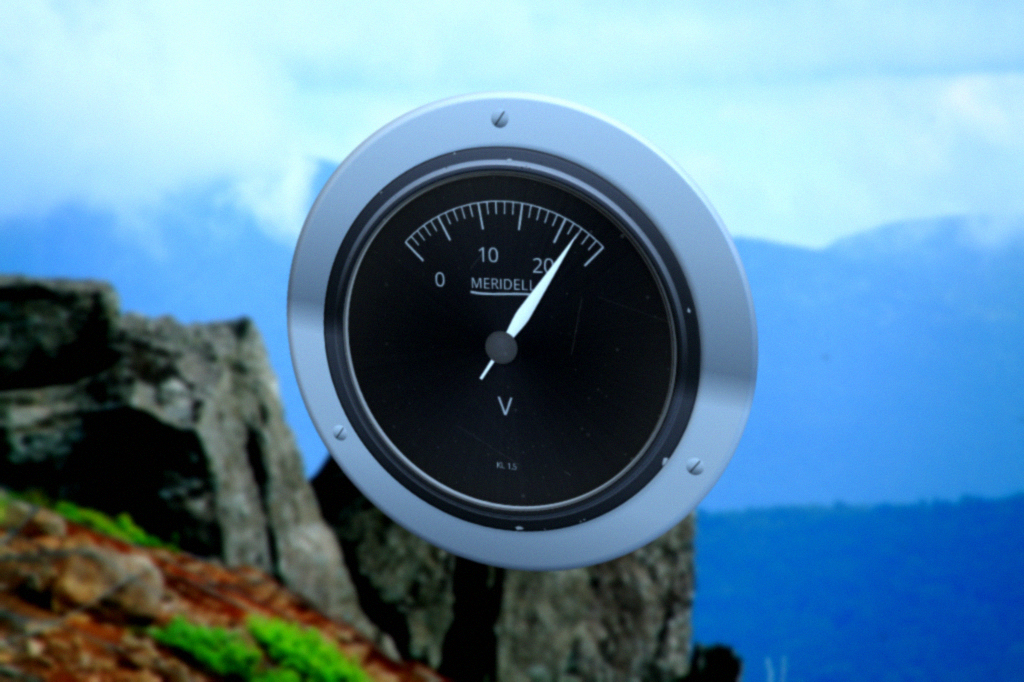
value=22 unit=V
